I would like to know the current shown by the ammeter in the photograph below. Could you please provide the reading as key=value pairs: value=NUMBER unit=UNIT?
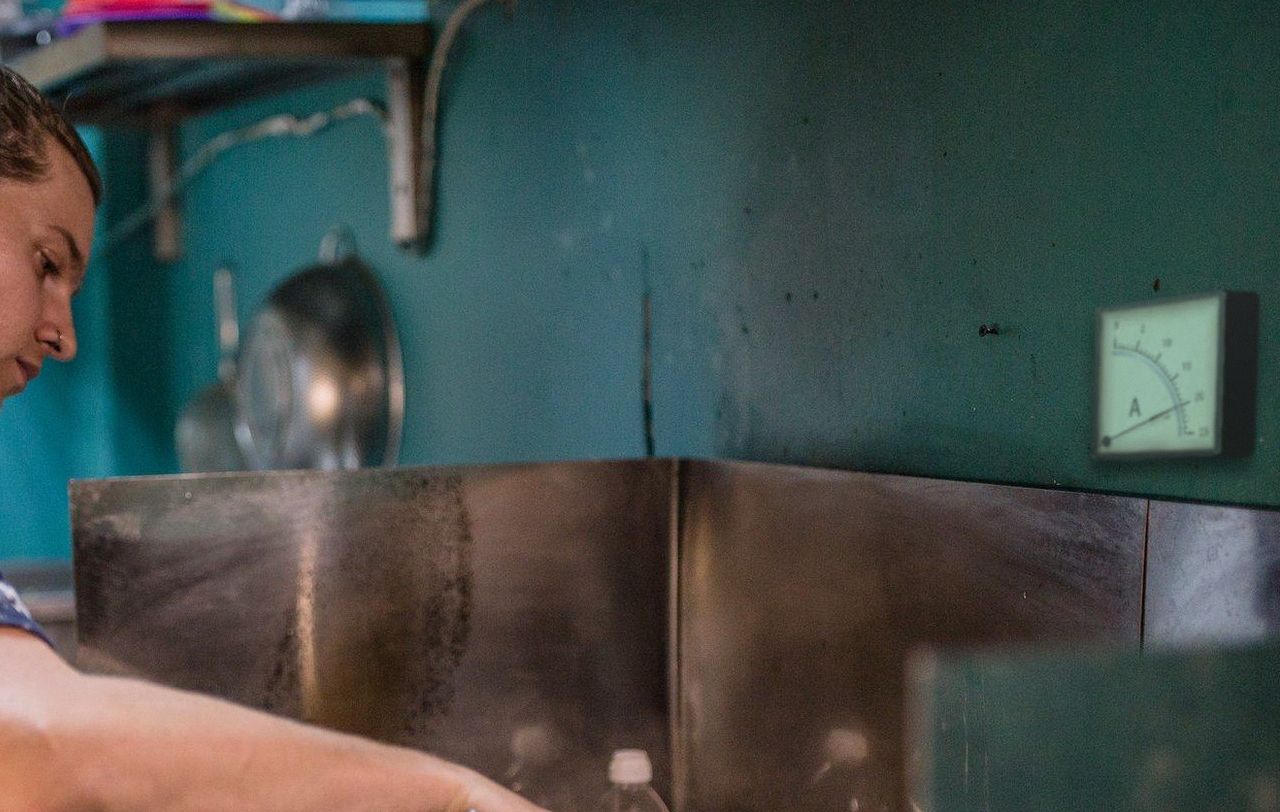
value=20 unit=A
